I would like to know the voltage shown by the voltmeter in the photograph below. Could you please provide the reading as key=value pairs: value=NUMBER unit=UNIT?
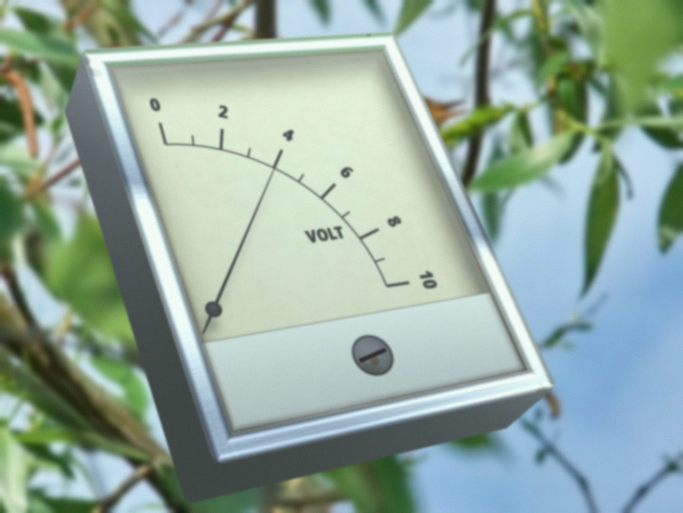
value=4 unit=V
